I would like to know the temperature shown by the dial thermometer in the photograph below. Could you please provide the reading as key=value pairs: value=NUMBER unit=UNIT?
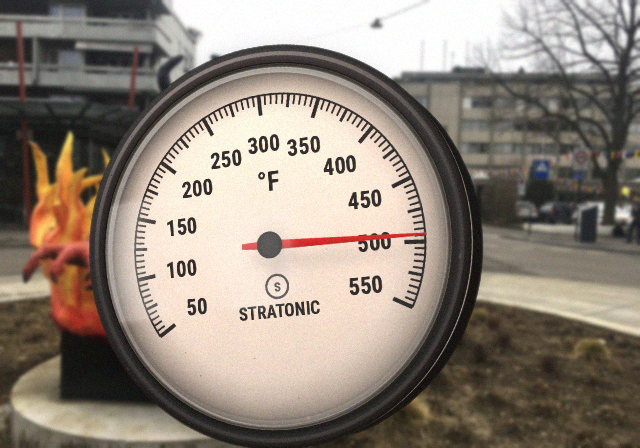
value=495 unit=°F
